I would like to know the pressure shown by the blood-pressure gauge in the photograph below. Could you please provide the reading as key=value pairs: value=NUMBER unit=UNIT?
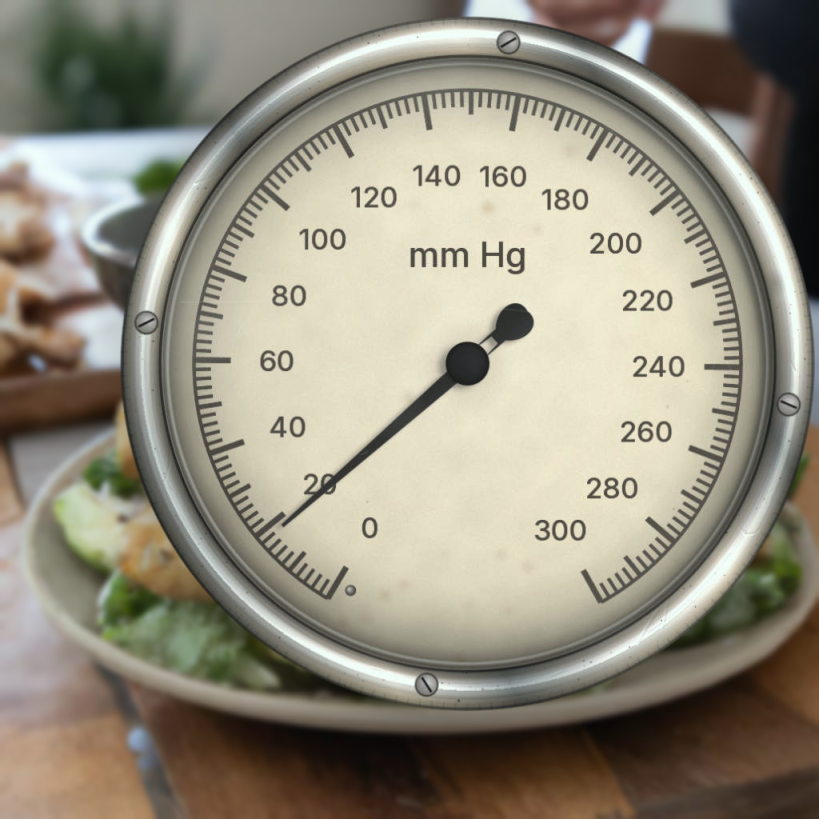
value=18 unit=mmHg
